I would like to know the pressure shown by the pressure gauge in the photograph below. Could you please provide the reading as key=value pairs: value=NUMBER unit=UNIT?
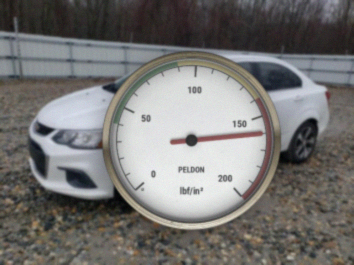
value=160 unit=psi
